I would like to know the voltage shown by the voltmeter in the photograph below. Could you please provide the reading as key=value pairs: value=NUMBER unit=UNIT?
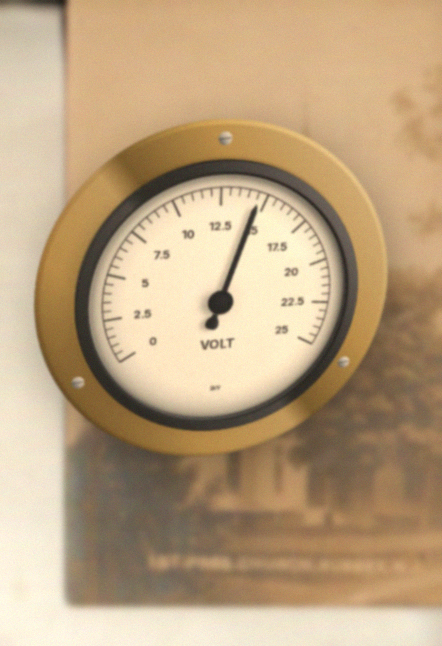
value=14.5 unit=V
